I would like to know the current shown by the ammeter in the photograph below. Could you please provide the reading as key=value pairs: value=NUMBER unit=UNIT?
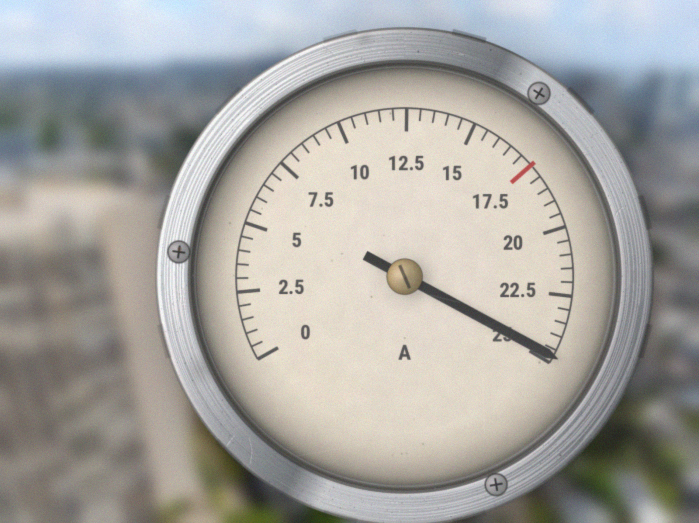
value=24.75 unit=A
